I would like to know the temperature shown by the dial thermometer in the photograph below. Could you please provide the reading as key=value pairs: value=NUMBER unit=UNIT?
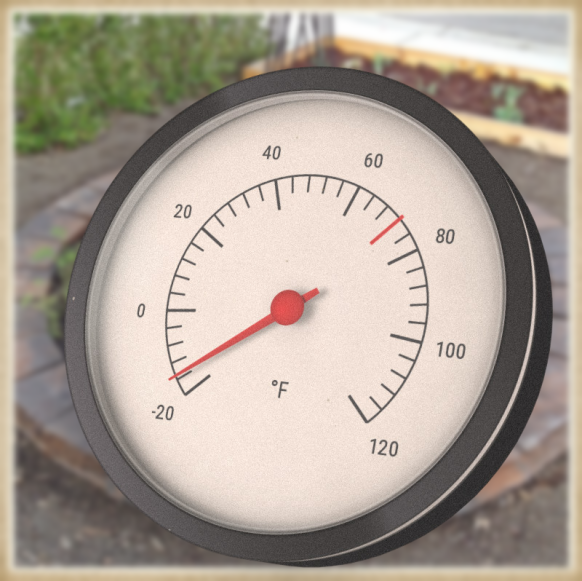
value=-16 unit=°F
